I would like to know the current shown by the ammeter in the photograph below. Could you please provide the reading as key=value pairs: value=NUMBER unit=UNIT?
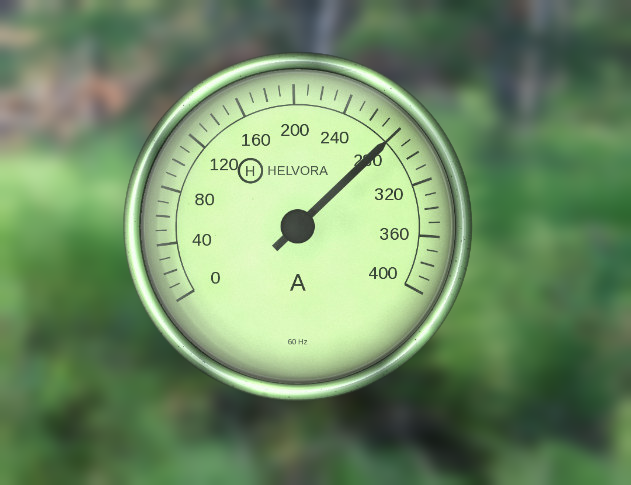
value=280 unit=A
